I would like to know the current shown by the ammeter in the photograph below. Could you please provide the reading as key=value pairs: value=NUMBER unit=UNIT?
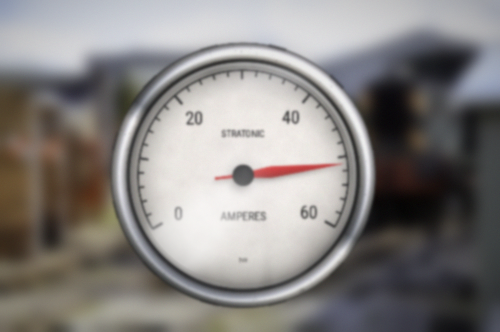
value=51 unit=A
